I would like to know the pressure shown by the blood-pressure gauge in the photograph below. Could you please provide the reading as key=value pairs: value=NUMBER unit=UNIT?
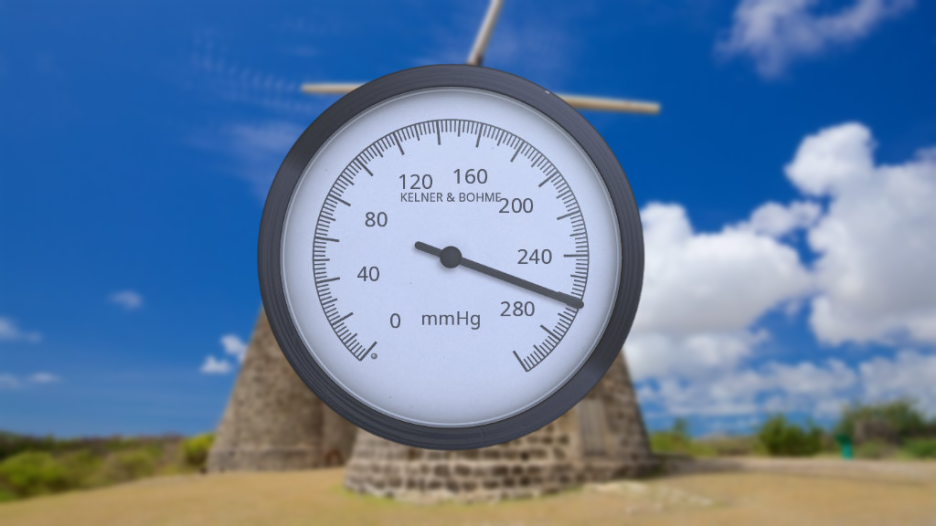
value=262 unit=mmHg
